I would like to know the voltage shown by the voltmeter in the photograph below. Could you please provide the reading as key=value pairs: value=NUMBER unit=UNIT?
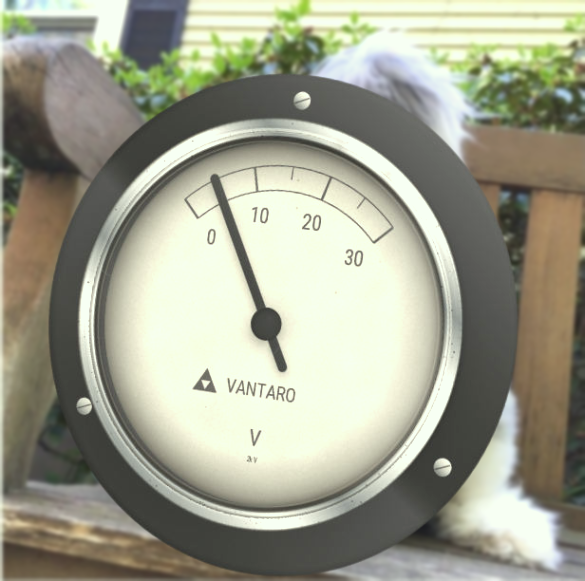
value=5 unit=V
